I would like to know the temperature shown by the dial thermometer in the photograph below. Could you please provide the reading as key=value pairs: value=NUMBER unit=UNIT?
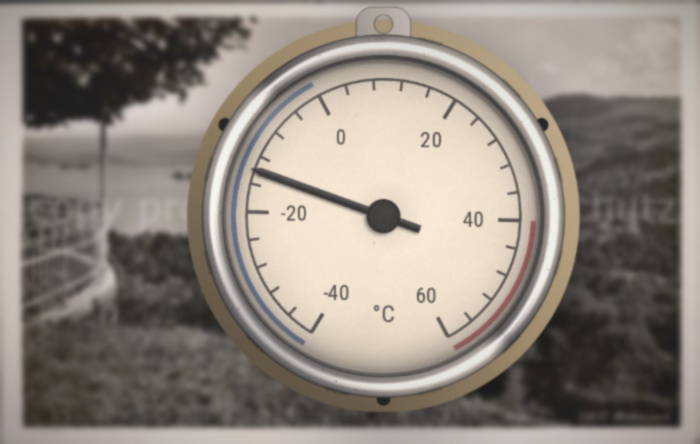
value=-14 unit=°C
